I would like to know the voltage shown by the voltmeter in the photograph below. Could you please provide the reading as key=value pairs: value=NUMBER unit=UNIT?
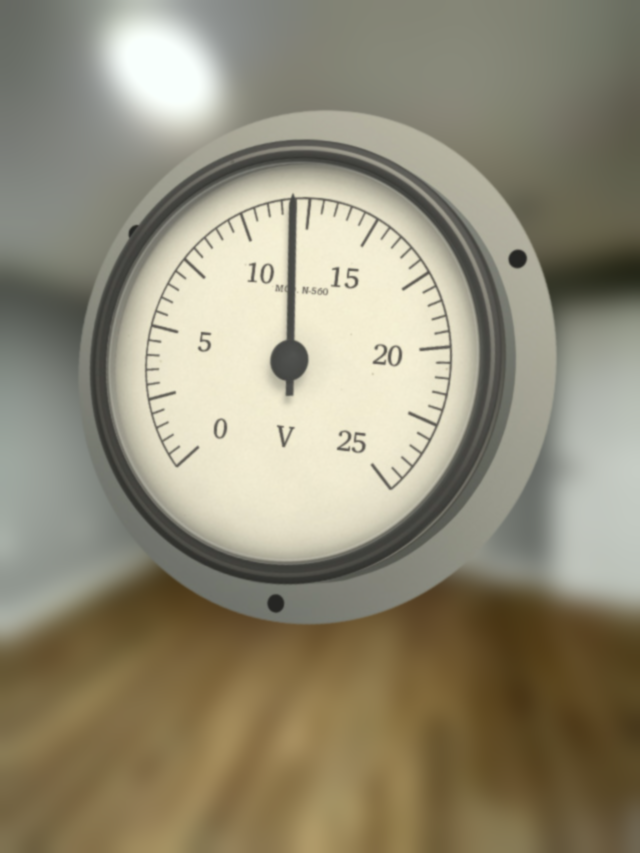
value=12 unit=V
